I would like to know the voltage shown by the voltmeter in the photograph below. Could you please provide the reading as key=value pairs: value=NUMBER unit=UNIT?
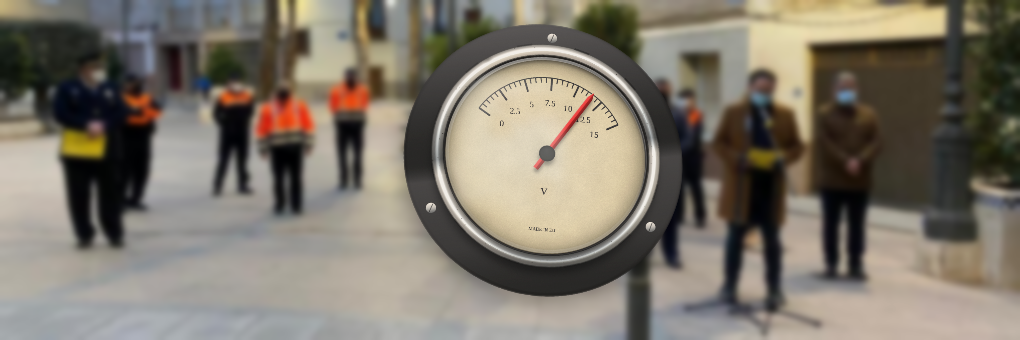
value=11.5 unit=V
